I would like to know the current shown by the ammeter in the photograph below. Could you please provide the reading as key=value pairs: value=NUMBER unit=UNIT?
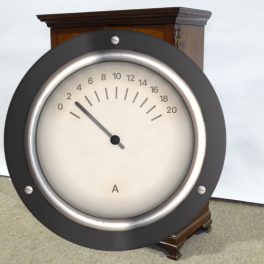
value=2 unit=A
